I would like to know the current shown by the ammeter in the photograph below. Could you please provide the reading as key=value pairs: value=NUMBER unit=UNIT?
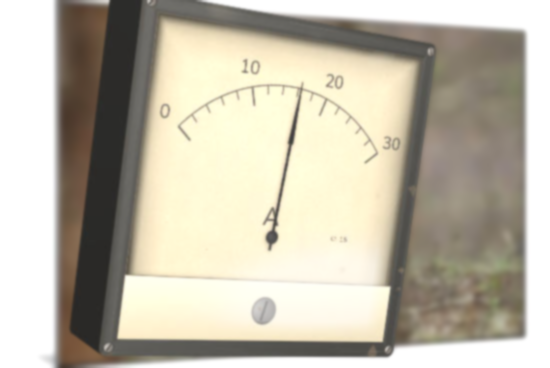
value=16 unit=A
